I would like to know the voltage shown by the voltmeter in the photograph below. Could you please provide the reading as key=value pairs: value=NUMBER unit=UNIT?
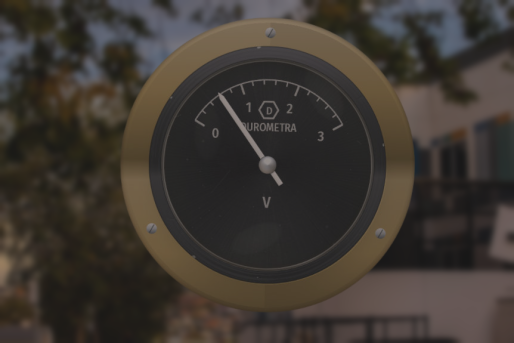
value=0.6 unit=V
